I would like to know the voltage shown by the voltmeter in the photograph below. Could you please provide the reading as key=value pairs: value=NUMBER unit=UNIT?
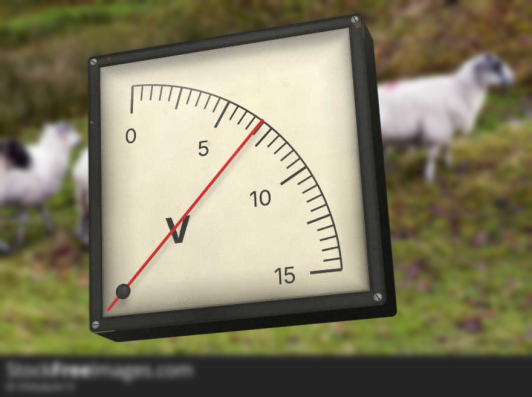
value=7 unit=V
